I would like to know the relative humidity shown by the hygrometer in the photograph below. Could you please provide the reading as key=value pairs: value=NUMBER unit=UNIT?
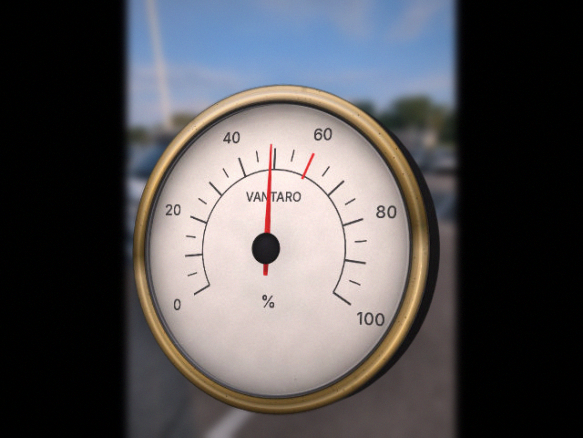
value=50 unit=%
